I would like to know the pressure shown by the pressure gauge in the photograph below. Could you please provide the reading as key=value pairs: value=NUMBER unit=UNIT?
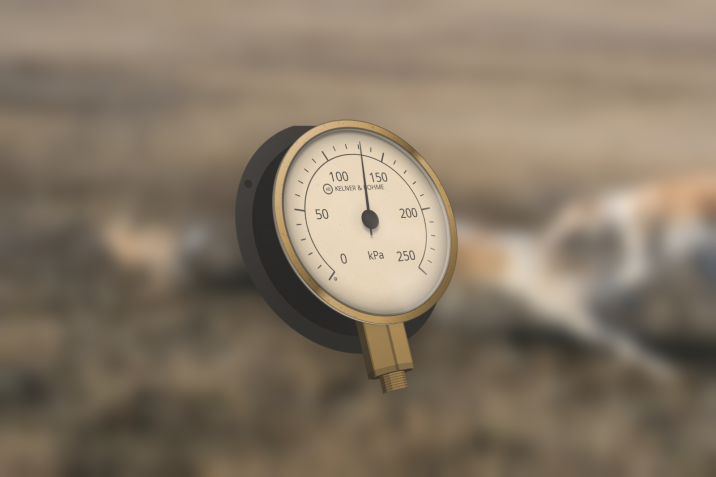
value=130 unit=kPa
